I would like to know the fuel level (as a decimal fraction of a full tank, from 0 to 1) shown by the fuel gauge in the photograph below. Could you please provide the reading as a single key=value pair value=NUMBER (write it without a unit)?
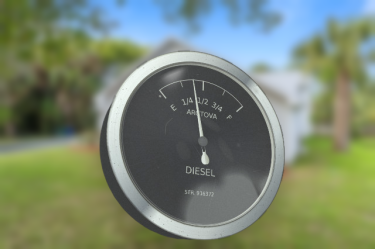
value=0.375
